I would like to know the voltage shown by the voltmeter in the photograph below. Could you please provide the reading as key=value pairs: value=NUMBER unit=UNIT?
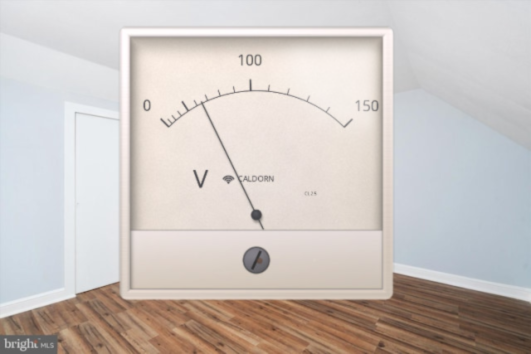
value=65 unit=V
